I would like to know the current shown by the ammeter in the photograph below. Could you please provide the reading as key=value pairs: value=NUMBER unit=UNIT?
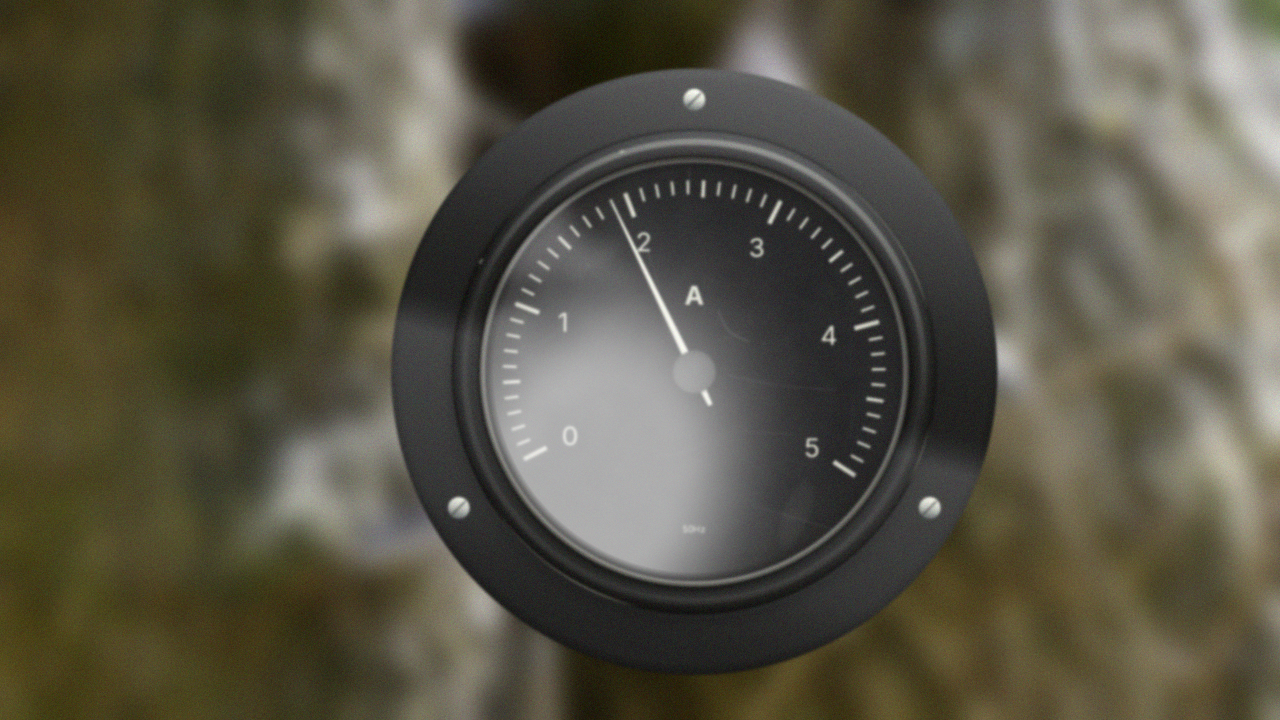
value=1.9 unit=A
